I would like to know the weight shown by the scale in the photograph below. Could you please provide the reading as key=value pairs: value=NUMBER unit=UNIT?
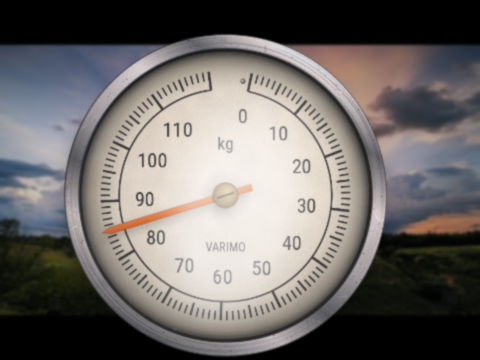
value=85 unit=kg
